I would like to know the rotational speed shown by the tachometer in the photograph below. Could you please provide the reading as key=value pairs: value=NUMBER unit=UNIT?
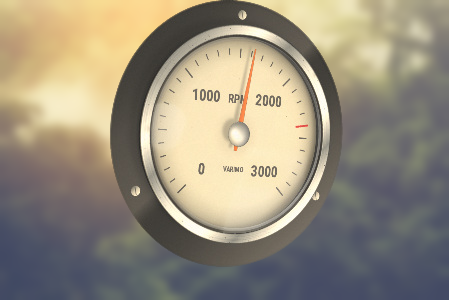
value=1600 unit=rpm
